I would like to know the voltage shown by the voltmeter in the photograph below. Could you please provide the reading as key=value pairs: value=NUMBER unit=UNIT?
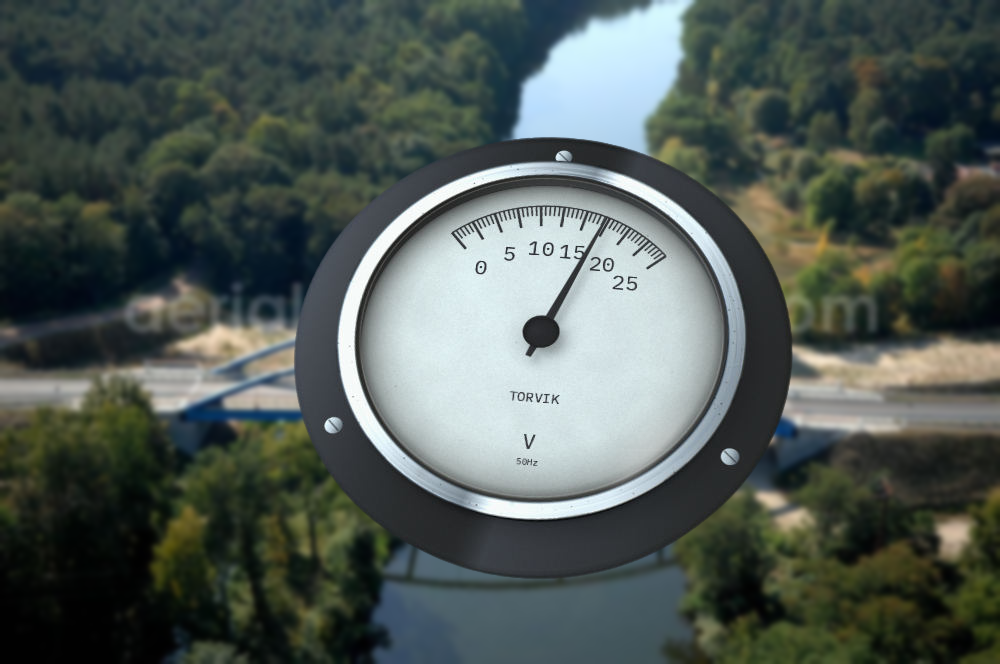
value=17.5 unit=V
